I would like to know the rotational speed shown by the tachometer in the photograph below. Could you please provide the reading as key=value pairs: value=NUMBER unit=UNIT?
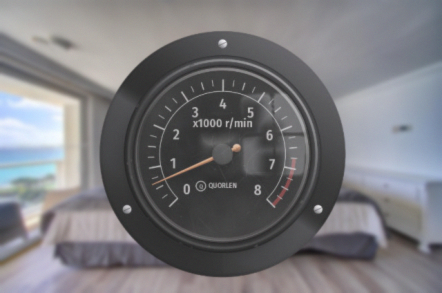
value=625 unit=rpm
